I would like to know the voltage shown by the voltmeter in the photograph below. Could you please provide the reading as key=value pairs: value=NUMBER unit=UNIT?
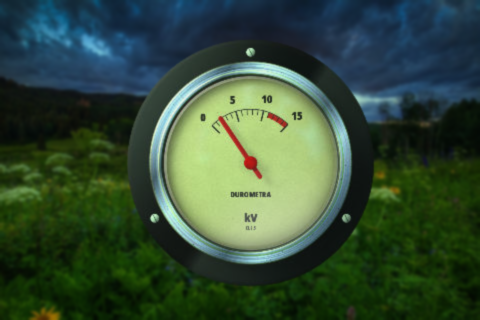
value=2 unit=kV
